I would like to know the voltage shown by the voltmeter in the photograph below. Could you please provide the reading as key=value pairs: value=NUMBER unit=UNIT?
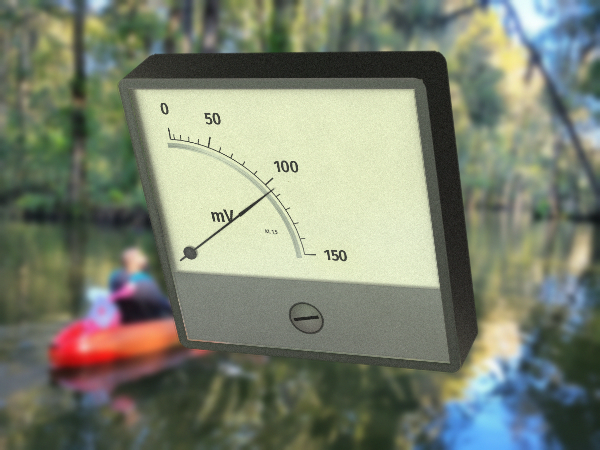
value=105 unit=mV
